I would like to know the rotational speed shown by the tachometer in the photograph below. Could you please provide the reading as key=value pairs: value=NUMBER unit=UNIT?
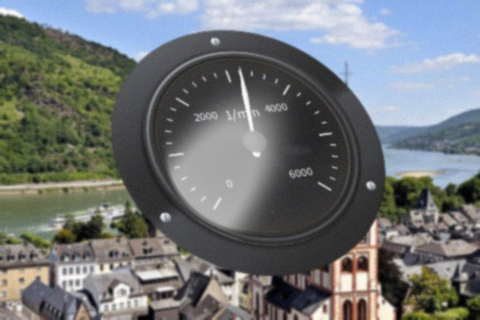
value=3200 unit=rpm
